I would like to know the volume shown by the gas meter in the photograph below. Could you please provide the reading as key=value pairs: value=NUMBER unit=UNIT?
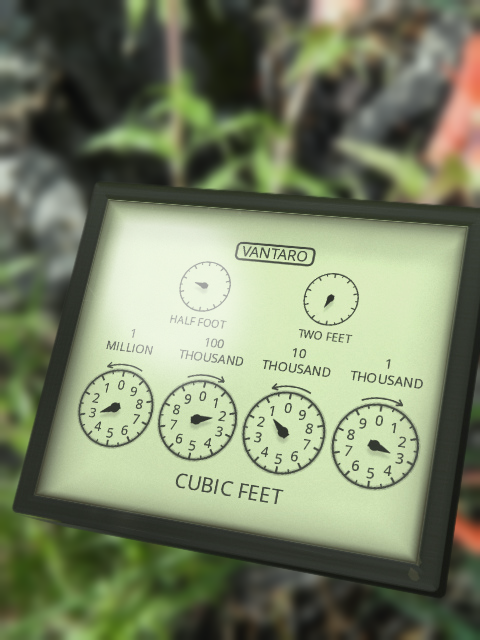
value=321300 unit=ft³
